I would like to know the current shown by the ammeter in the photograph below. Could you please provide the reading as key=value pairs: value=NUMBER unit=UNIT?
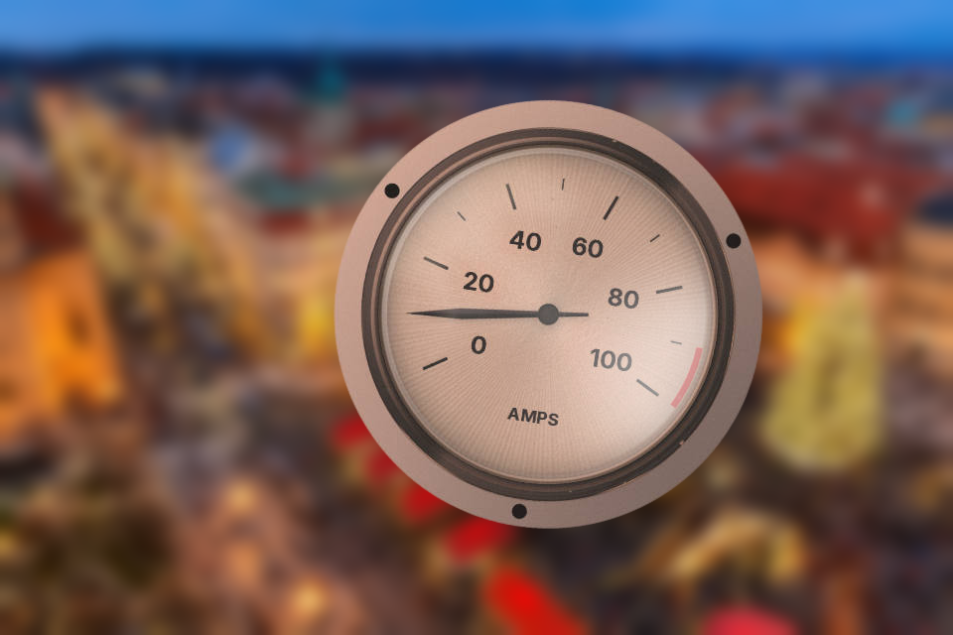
value=10 unit=A
